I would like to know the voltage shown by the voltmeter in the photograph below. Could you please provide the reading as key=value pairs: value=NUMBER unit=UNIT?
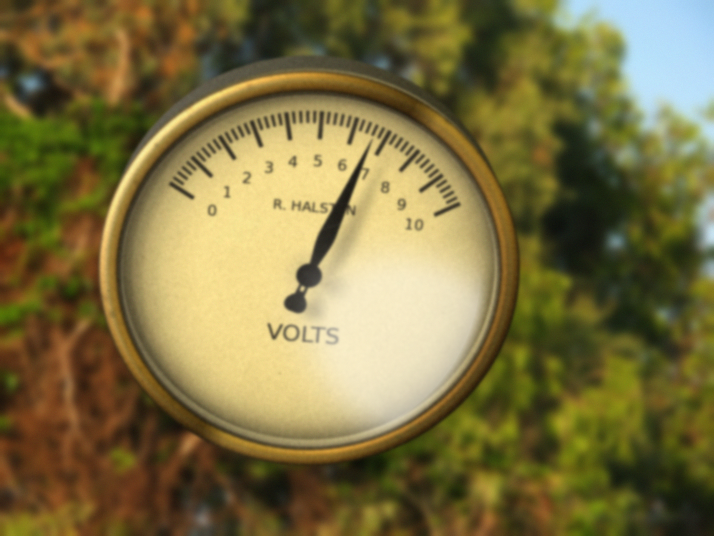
value=6.6 unit=V
